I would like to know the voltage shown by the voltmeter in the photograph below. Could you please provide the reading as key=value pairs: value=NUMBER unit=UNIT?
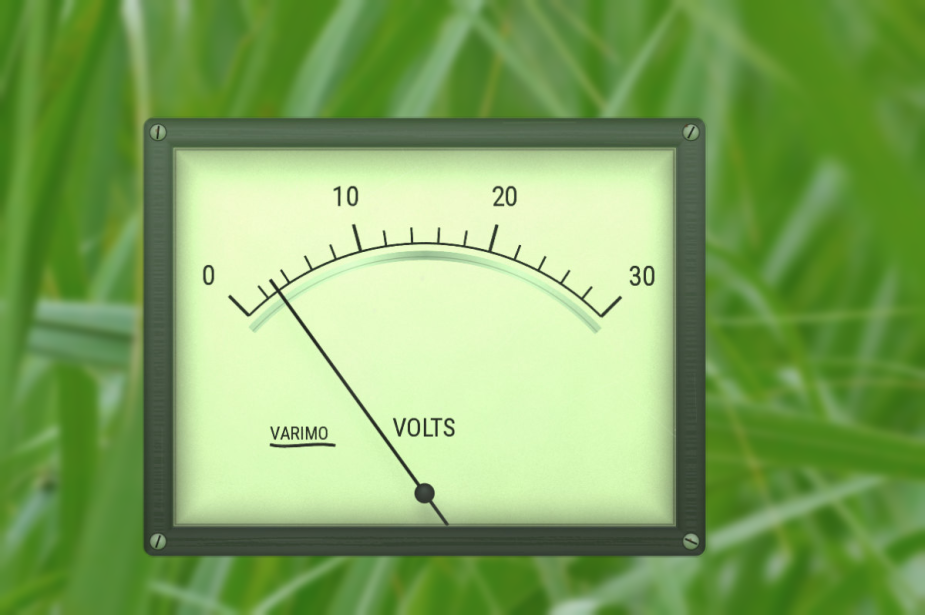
value=3 unit=V
